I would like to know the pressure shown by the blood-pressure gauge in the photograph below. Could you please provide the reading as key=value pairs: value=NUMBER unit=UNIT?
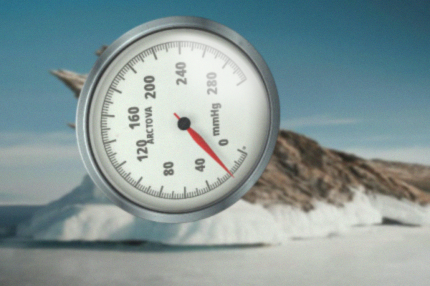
value=20 unit=mmHg
